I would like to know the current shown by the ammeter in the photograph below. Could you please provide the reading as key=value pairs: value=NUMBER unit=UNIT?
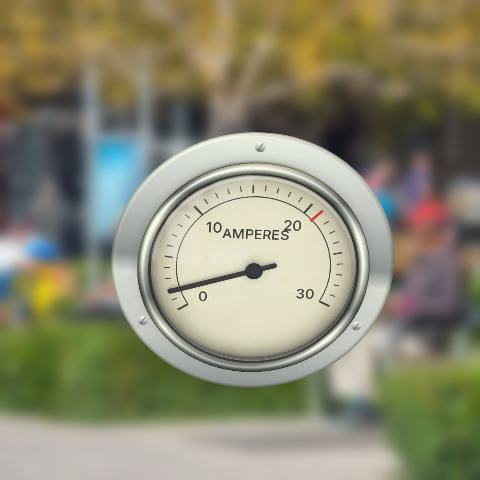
value=2 unit=A
